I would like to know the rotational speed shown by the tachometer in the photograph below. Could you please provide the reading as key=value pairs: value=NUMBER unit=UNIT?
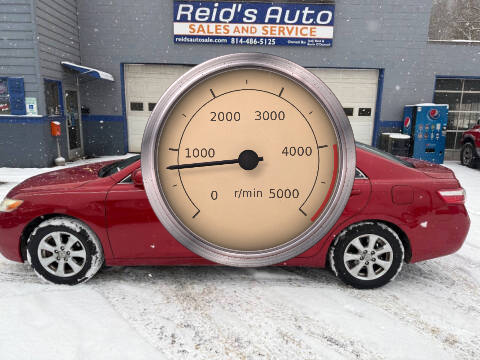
value=750 unit=rpm
